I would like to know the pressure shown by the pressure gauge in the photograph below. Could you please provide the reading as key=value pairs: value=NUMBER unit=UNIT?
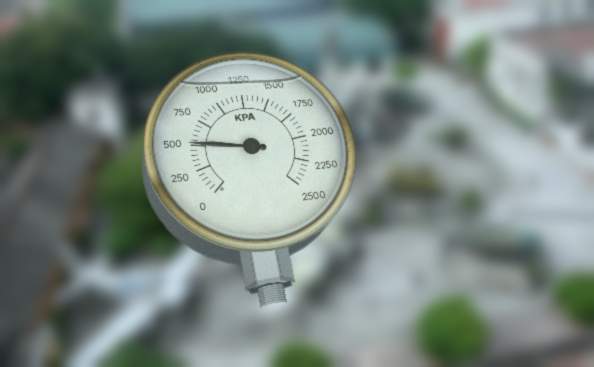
value=500 unit=kPa
